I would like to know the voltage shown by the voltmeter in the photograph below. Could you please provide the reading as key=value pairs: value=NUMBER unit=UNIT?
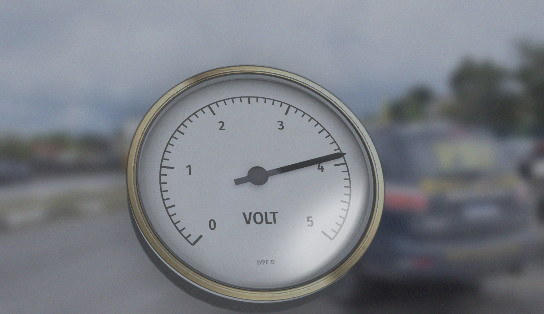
value=3.9 unit=V
